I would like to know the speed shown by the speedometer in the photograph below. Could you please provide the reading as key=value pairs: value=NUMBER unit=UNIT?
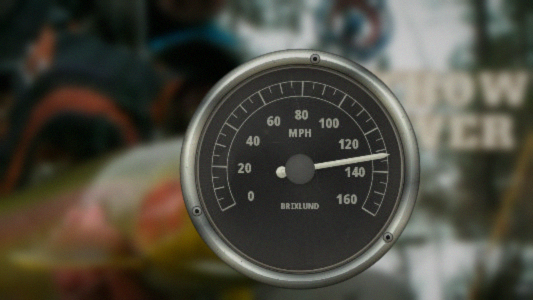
value=132.5 unit=mph
